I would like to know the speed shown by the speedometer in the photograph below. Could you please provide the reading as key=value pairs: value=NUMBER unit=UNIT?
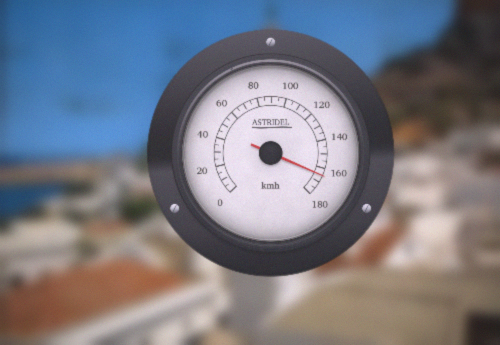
value=165 unit=km/h
